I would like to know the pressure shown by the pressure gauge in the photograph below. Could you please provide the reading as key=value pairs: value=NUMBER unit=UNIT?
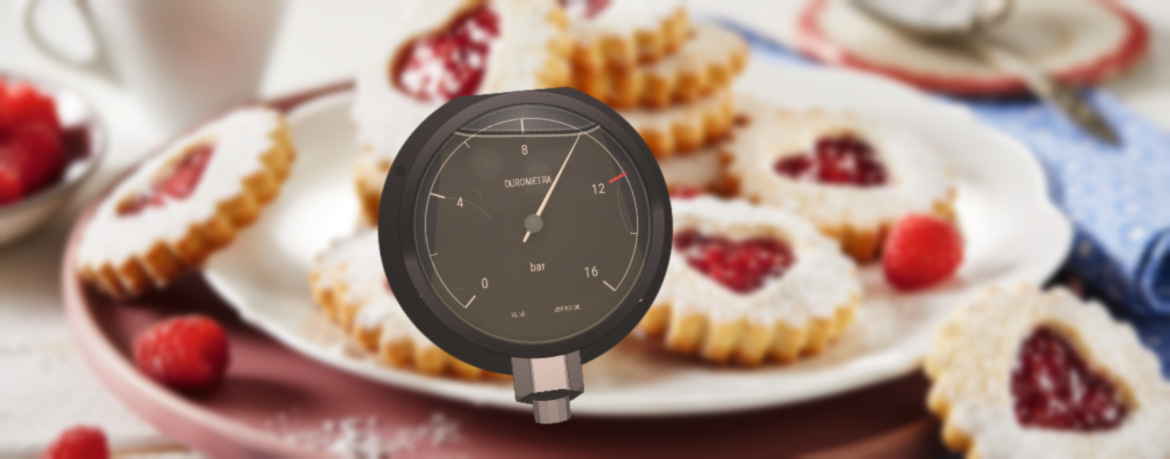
value=10 unit=bar
